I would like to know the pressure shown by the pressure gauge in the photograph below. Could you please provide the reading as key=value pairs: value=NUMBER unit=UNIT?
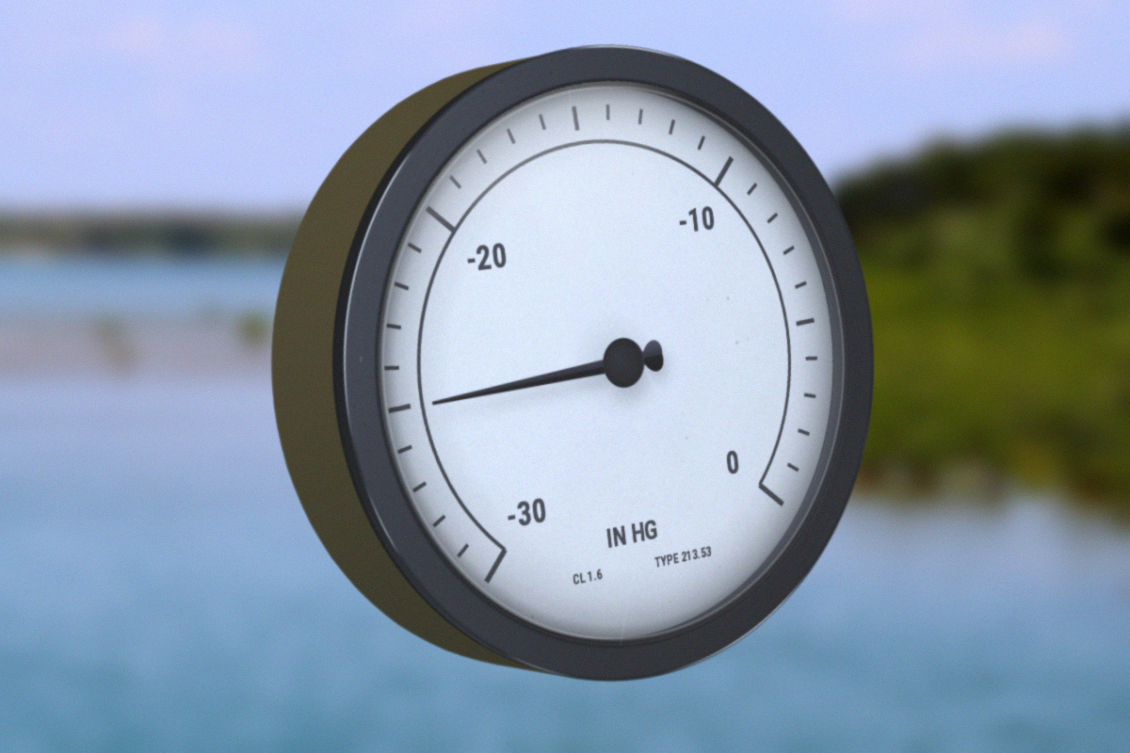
value=-25 unit=inHg
